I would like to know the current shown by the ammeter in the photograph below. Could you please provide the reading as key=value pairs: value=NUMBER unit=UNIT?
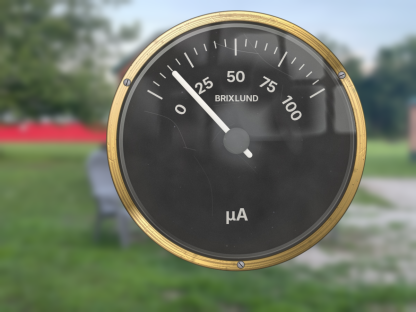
value=15 unit=µA
